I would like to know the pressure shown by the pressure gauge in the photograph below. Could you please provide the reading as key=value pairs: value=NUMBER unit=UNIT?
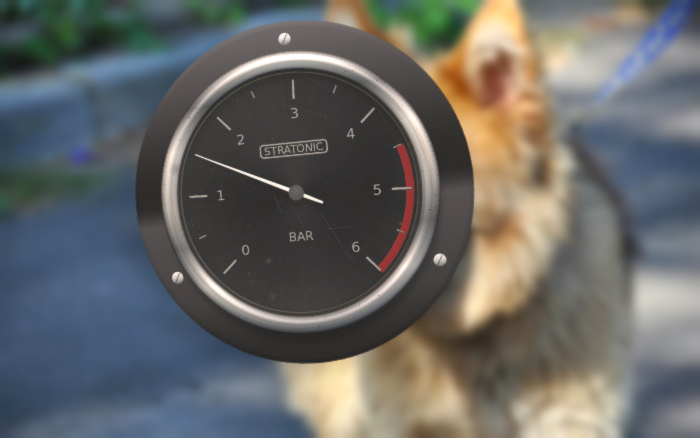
value=1.5 unit=bar
